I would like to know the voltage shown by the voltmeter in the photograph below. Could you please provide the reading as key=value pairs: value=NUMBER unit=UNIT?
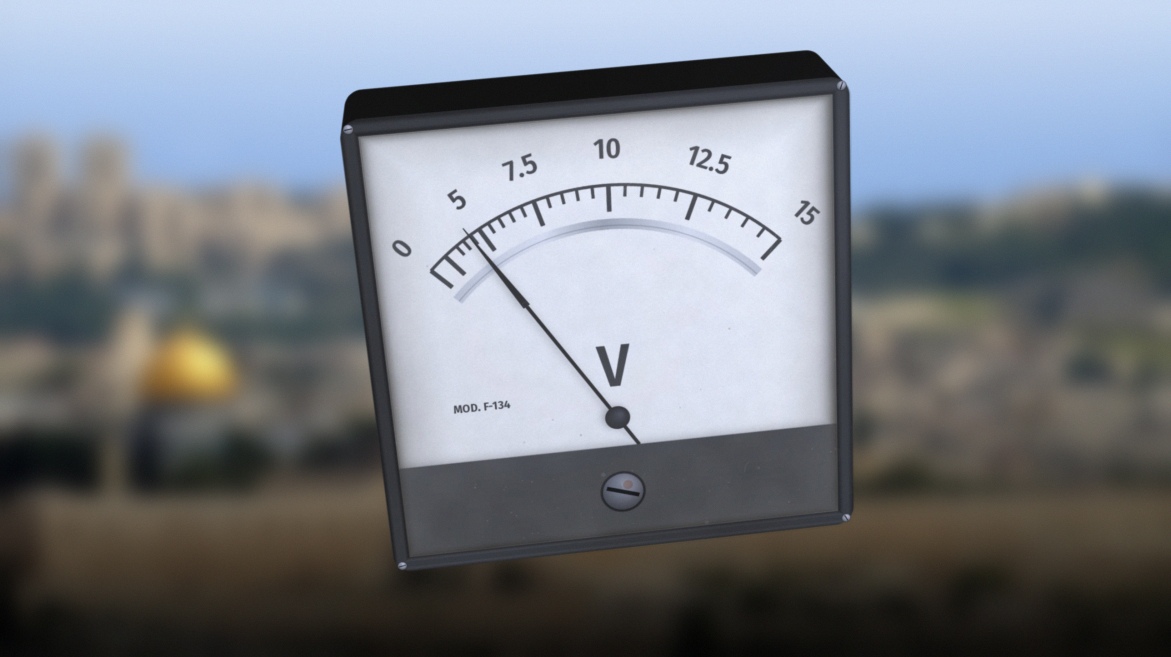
value=4.5 unit=V
